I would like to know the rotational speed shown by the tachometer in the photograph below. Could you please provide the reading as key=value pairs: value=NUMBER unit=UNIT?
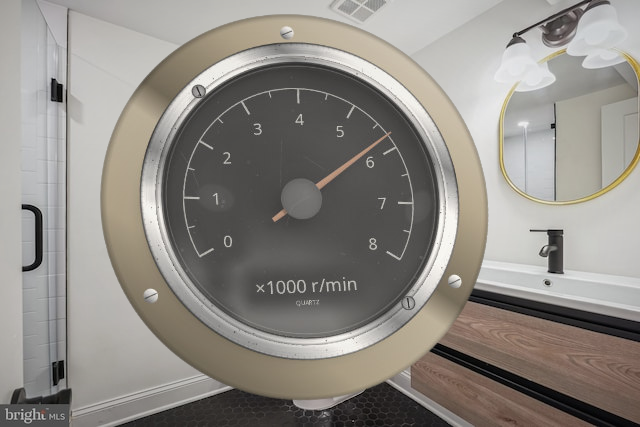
value=5750 unit=rpm
